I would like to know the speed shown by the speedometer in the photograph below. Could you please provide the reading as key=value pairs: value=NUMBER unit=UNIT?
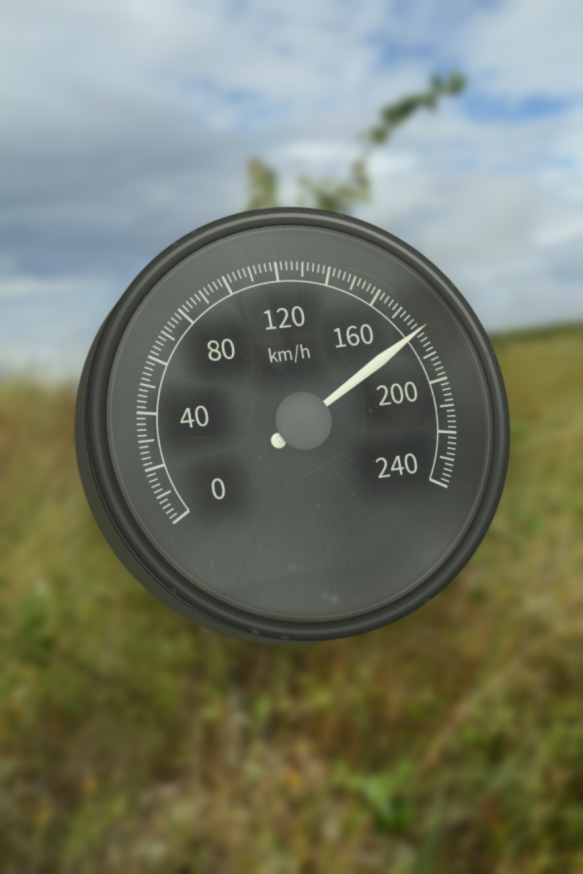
value=180 unit=km/h
